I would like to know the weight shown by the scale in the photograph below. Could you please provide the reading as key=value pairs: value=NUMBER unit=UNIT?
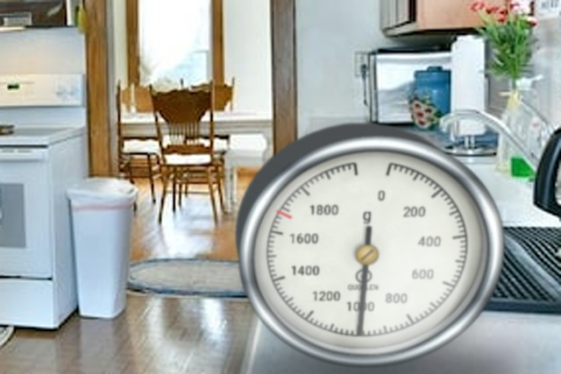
value=1000 unit=g
